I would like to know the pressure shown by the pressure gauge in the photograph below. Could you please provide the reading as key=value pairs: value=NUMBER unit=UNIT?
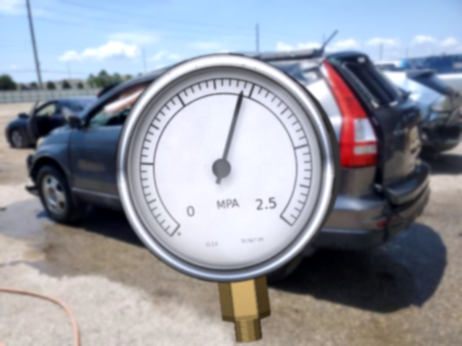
value=1.45 unit=MPa
